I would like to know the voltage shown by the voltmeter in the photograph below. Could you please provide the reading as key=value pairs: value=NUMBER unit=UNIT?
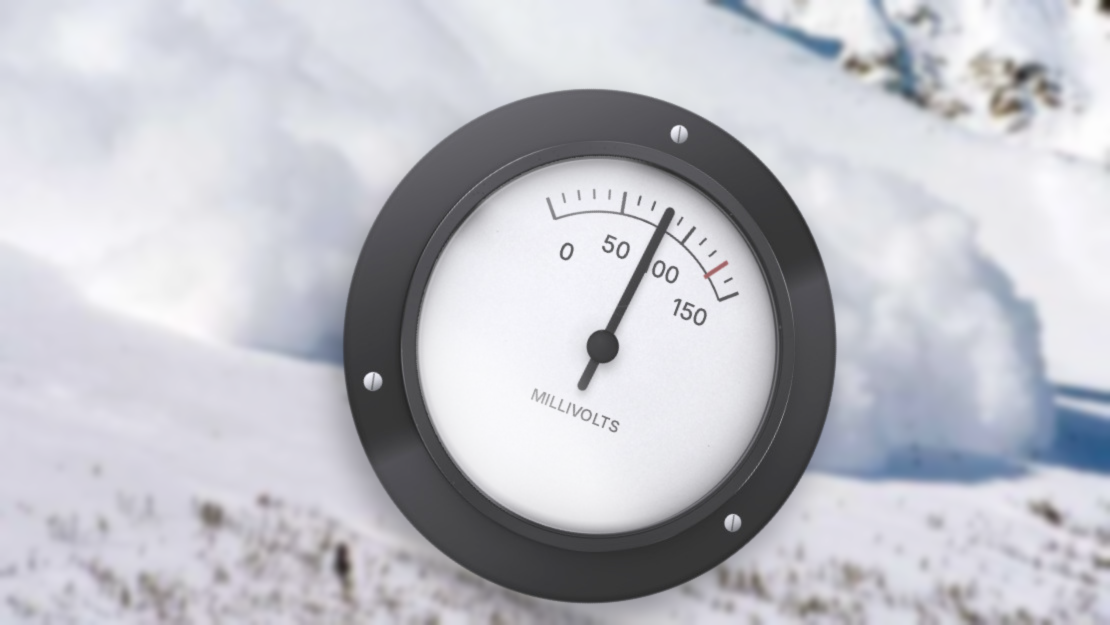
value=80 unit=mV
